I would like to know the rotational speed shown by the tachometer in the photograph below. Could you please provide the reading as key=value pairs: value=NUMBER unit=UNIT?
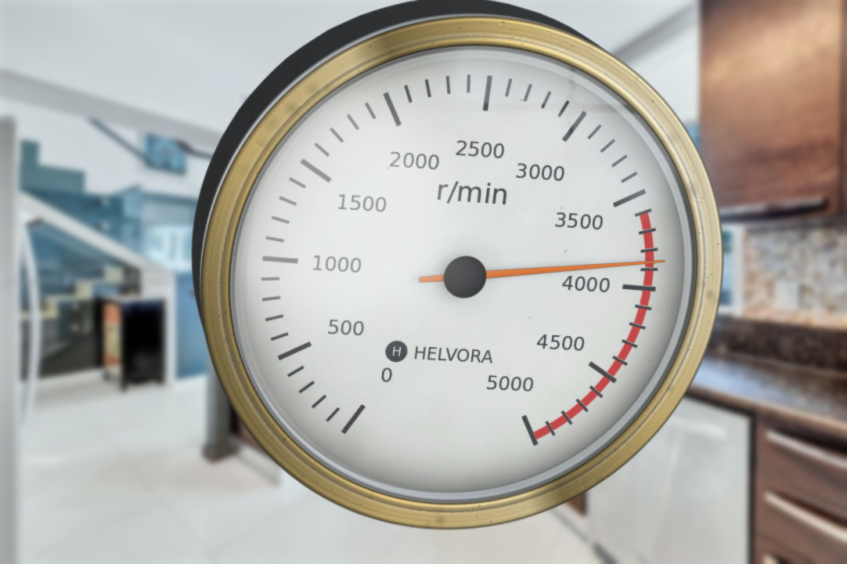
value=3850 unit=rpm
